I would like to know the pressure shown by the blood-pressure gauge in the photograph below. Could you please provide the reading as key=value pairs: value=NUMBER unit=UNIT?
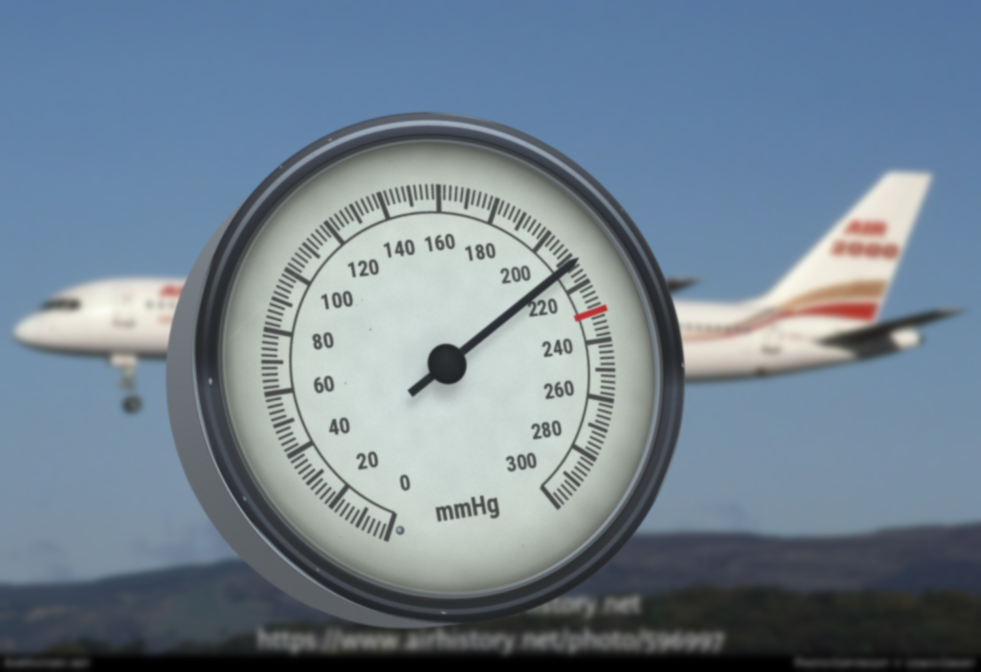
value=212 unit=mmHg
